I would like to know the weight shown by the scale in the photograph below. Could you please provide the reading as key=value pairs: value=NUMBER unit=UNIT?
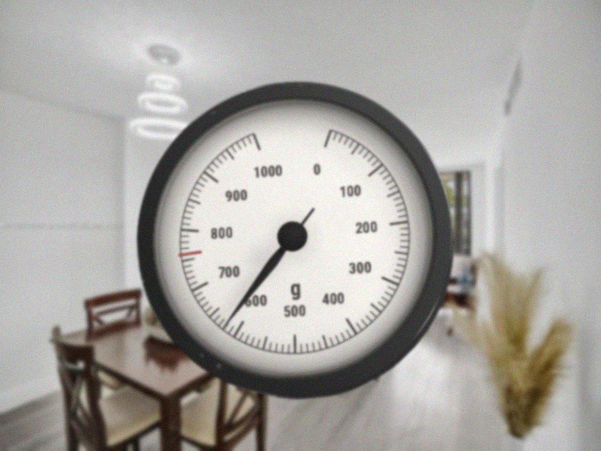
value=620 unit=g
